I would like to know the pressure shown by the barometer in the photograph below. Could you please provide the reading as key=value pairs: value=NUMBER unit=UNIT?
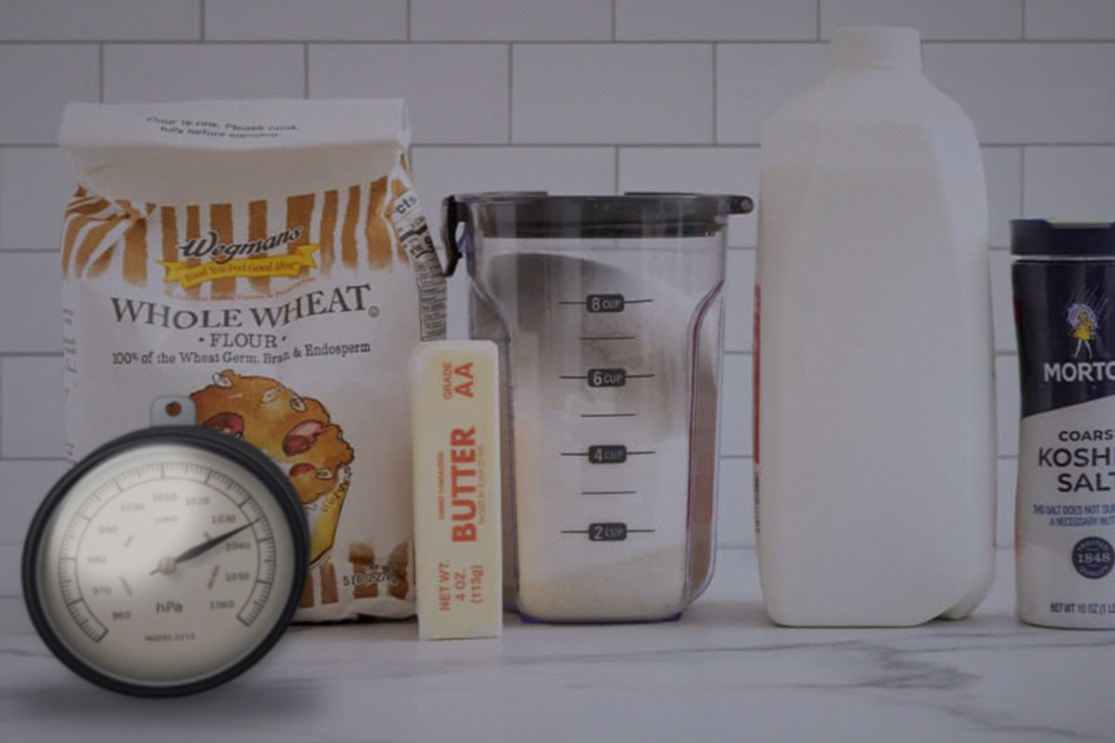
value=1035 unit=hPa
